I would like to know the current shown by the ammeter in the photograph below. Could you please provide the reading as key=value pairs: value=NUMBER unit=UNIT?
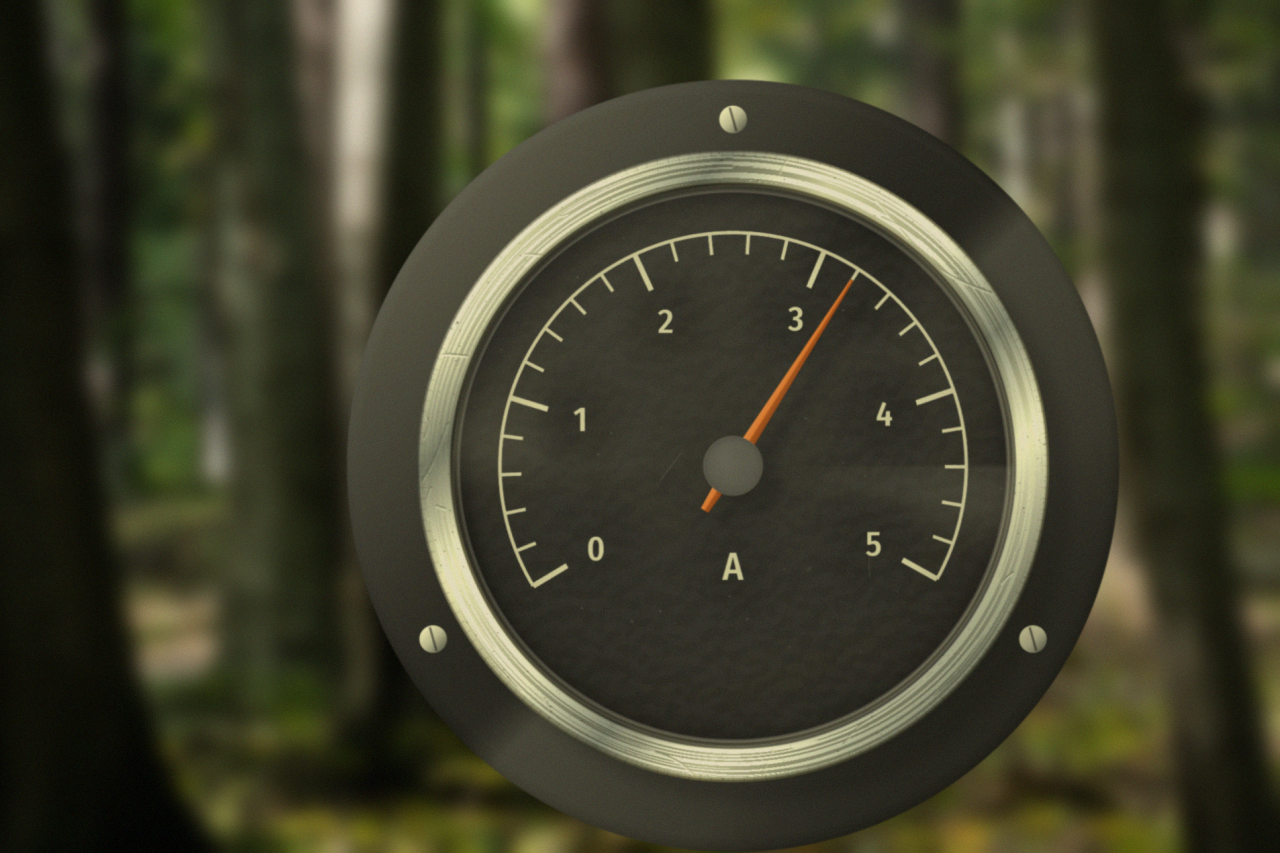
value=3.2 unit=A
